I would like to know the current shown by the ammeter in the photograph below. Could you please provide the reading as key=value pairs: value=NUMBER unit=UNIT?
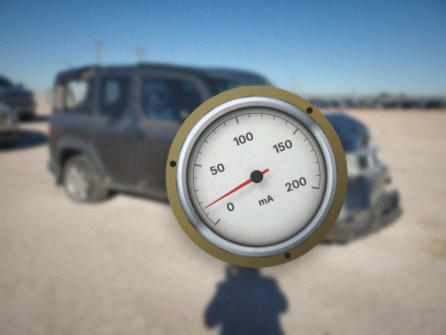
value=15 unit=mA
